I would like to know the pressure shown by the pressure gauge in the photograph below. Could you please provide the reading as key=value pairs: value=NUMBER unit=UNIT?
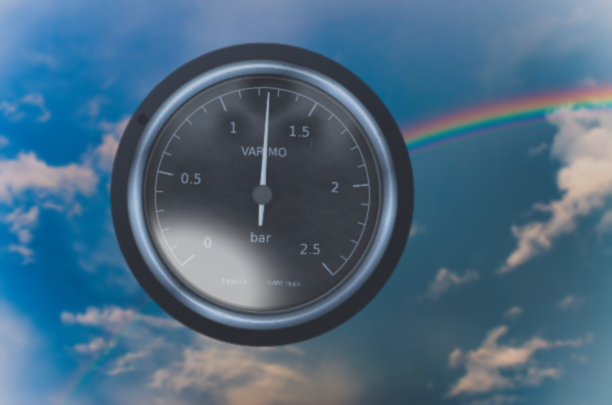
value=1.25 unit=bar
